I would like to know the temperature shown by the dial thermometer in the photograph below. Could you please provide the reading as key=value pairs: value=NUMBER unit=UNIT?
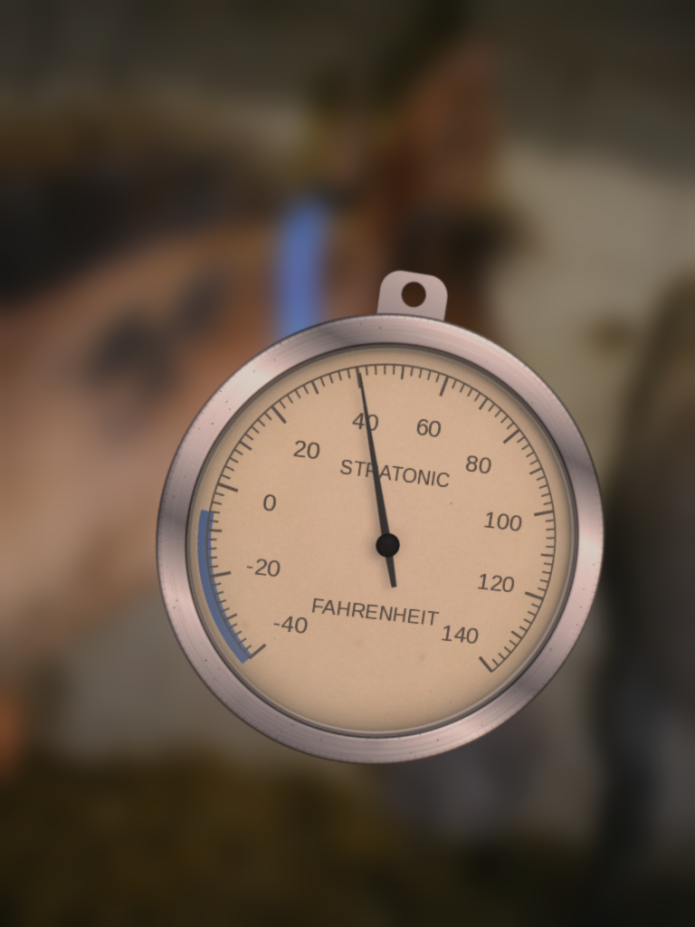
value=40 unit=°F
